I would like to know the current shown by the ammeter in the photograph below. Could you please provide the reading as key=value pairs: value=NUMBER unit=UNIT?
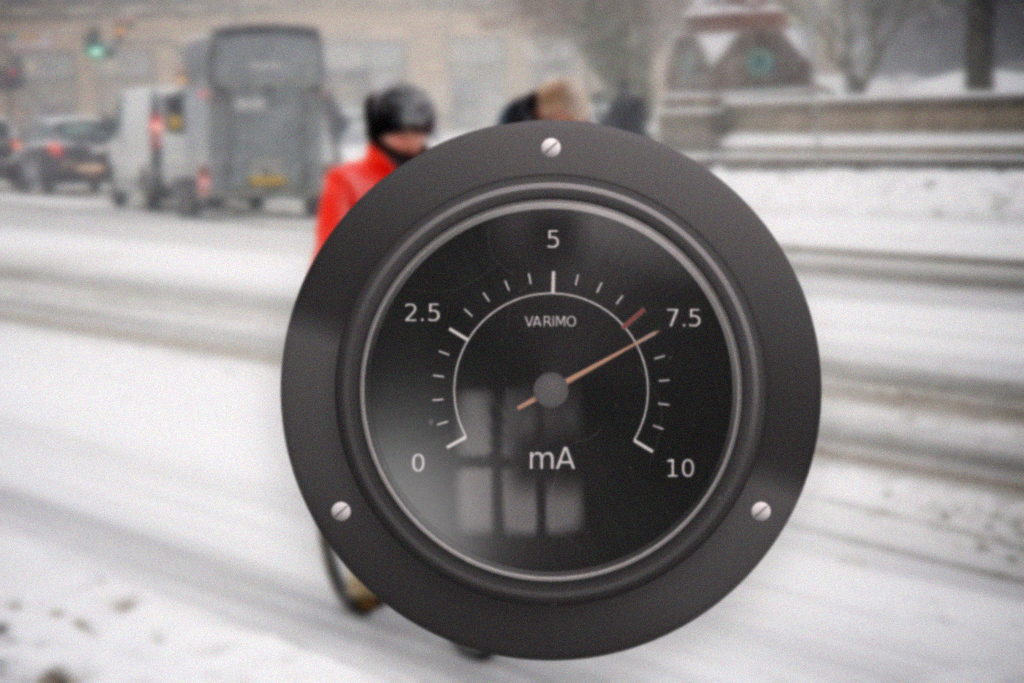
value=7.5 unit=mA
